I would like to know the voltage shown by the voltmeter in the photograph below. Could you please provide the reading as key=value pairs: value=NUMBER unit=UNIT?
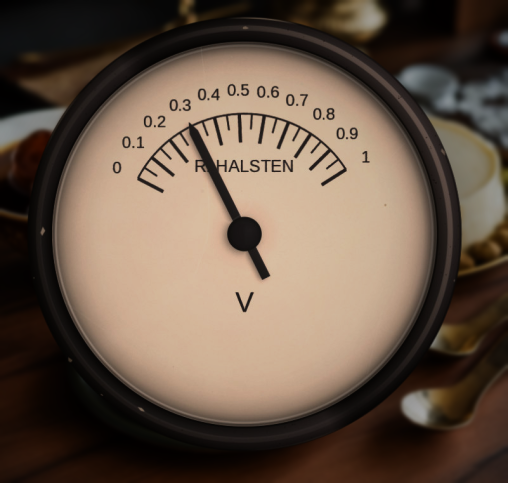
value=0.3 unit=V
